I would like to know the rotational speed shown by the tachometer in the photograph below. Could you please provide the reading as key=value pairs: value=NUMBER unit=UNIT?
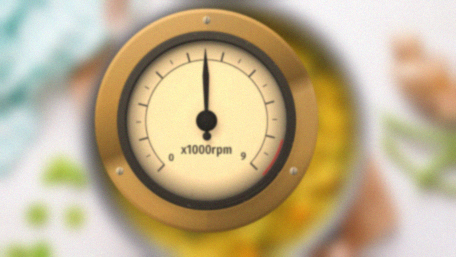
value=4500 unit=rpm
